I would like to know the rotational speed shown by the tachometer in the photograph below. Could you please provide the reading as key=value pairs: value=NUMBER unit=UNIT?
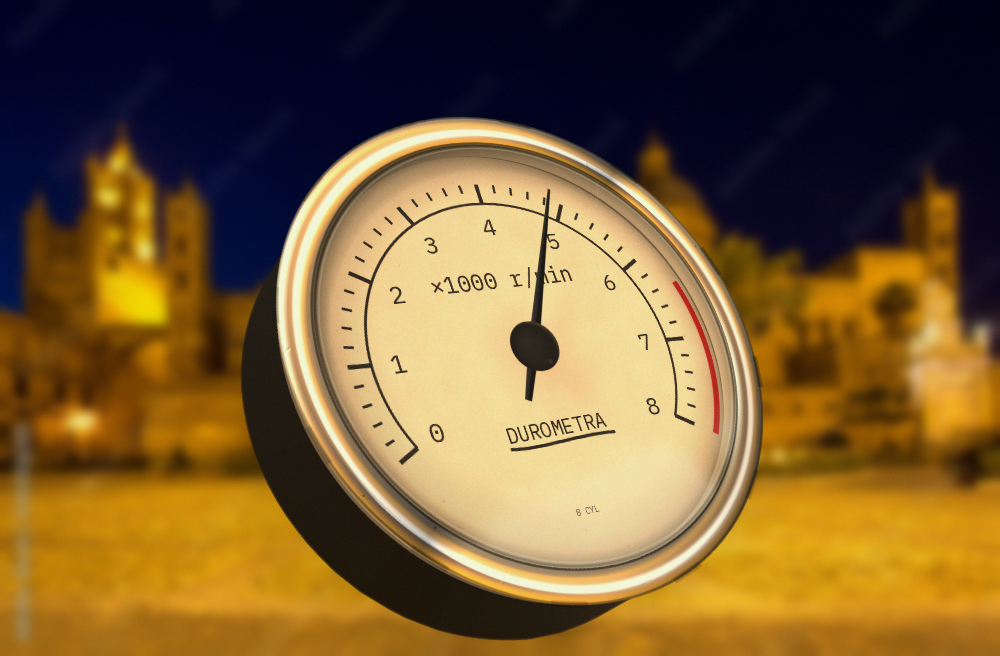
value=4800 unit=rpm
